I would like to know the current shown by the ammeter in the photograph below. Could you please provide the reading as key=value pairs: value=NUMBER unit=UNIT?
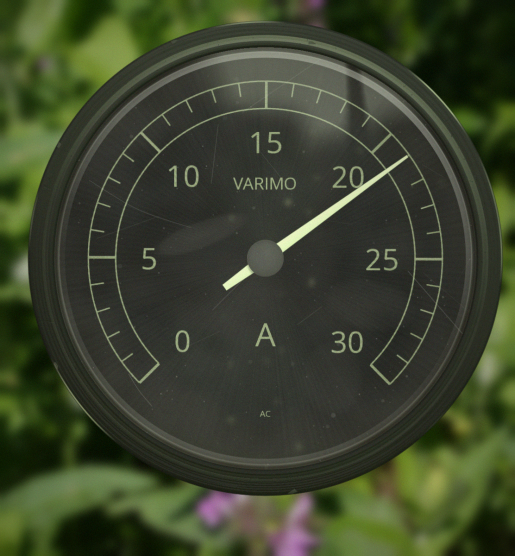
value=21 unit=A
